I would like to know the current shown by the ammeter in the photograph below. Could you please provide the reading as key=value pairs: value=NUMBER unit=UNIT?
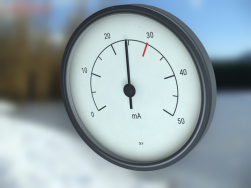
value=25 unit=mA
